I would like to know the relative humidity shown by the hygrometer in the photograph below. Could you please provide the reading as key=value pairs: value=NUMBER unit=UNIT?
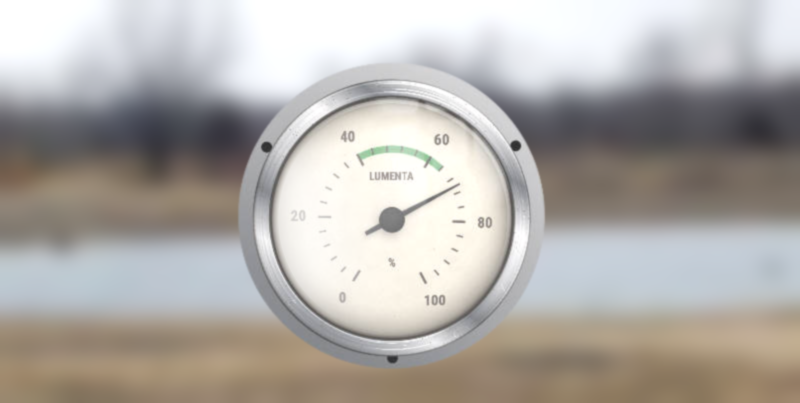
value=70 unit=%
